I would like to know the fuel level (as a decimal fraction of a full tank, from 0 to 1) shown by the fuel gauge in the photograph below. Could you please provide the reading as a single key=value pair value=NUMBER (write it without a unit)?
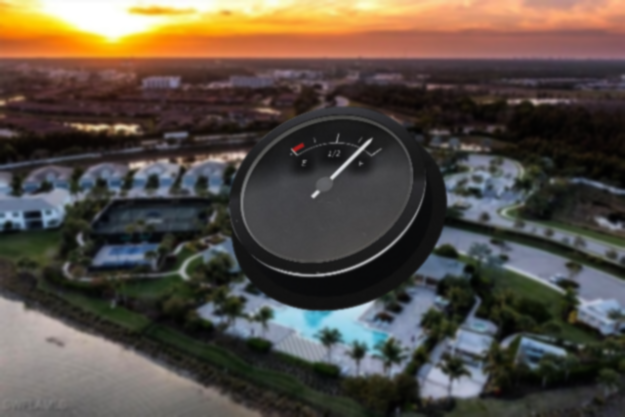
value=0.875
